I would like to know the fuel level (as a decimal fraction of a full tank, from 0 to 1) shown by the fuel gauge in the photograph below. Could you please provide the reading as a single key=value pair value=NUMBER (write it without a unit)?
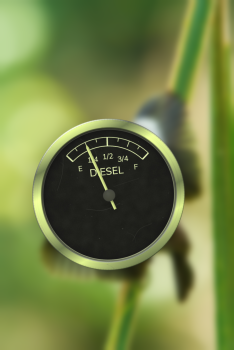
value=0.25
